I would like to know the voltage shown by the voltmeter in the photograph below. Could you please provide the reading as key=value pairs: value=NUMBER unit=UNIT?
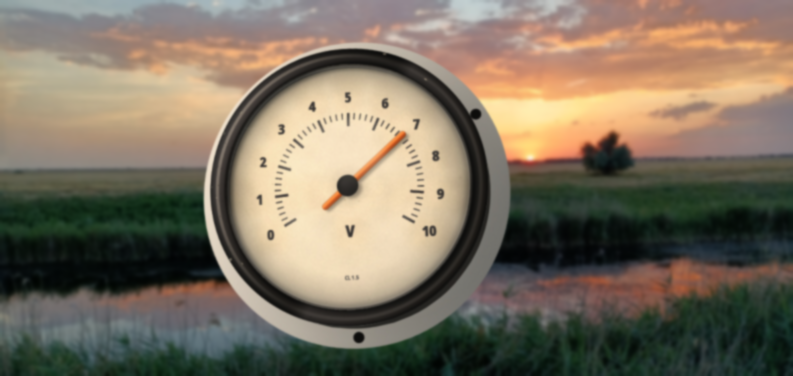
value=7 unit=V
